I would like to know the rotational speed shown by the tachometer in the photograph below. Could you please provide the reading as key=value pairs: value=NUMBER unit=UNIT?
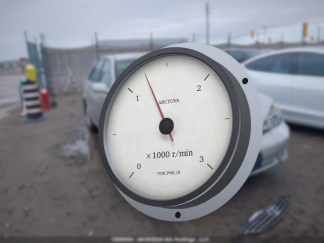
value=1250 unit=rpm
